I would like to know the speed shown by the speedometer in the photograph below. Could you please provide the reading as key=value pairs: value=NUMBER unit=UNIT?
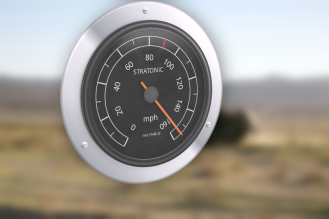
value=155 unit=mph
